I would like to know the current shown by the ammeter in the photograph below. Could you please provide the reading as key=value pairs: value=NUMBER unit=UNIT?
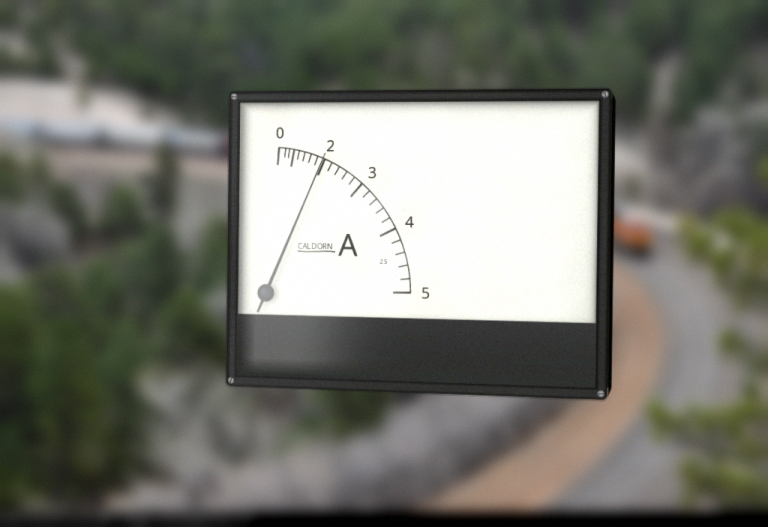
value=2 unit=A
